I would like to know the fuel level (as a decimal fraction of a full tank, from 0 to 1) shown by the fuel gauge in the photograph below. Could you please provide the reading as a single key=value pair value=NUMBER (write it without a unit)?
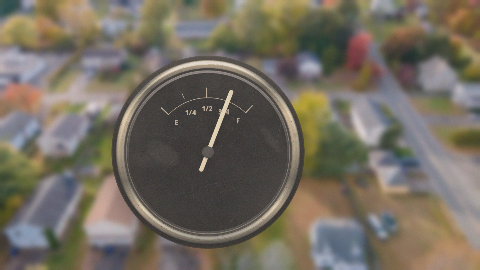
value=0.75
